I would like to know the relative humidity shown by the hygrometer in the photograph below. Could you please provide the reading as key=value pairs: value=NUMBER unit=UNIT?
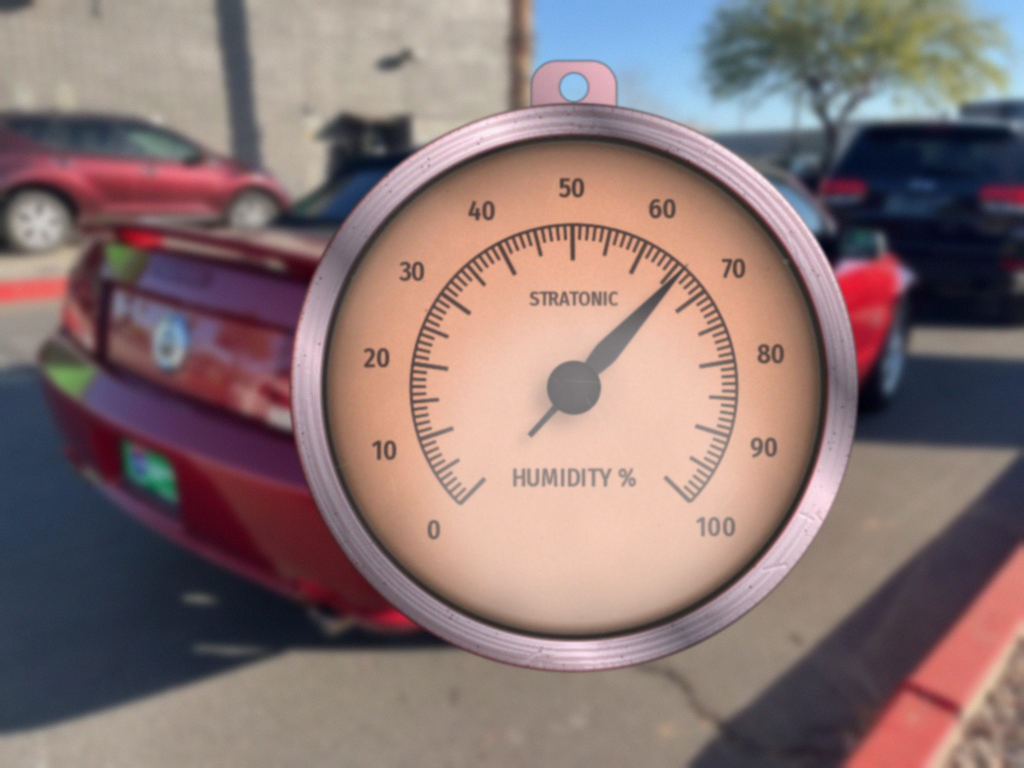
value=66 unit=%
